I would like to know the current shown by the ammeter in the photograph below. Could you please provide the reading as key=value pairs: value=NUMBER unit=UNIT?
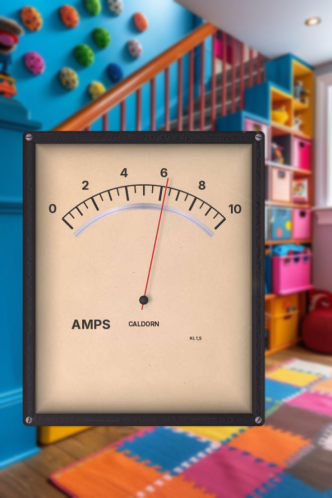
value=6.25 unit=A
